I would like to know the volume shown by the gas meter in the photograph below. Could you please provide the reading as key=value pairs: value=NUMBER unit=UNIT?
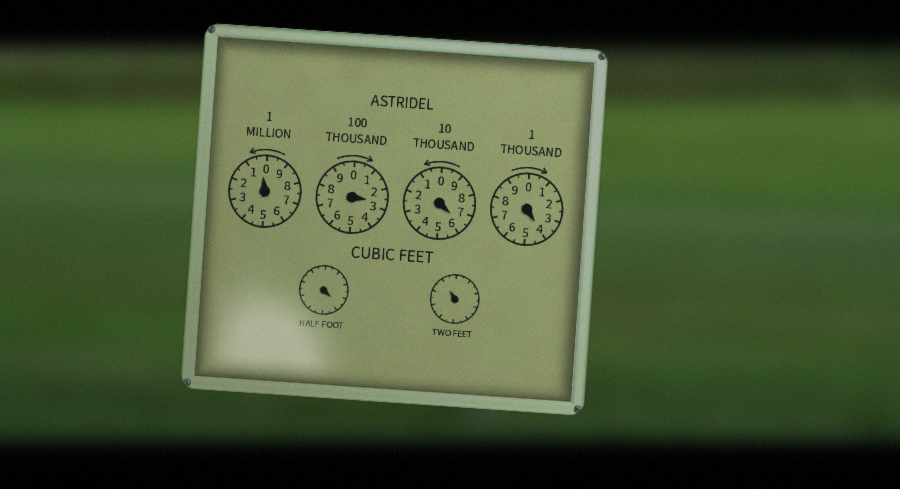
value=26400 unit=ft³
